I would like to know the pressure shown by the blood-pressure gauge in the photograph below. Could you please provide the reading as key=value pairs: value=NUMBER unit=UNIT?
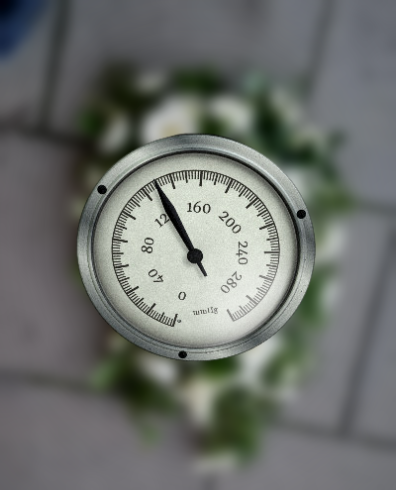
value=130 unit=mmHg
